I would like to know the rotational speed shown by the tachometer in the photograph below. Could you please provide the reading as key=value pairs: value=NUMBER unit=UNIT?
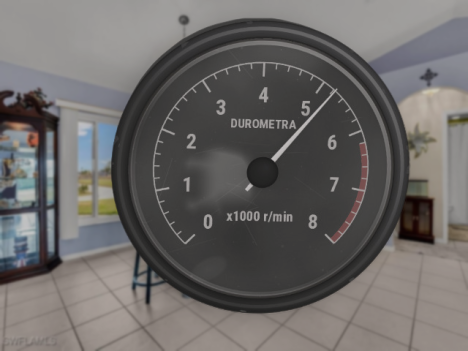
value=5200 unit=rpm
